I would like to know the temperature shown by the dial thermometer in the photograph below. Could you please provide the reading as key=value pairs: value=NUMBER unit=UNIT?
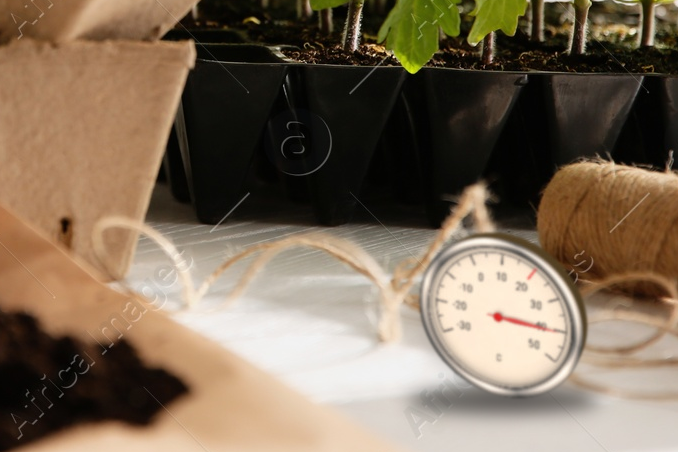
value=40 unit=°C
